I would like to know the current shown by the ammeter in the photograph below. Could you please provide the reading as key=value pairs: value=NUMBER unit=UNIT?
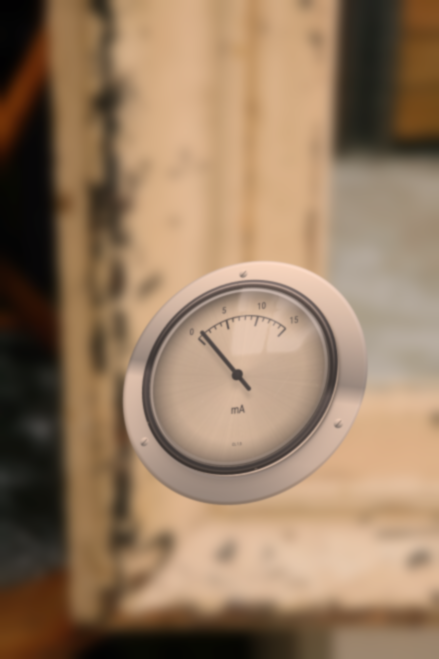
value=1 unit=mA
